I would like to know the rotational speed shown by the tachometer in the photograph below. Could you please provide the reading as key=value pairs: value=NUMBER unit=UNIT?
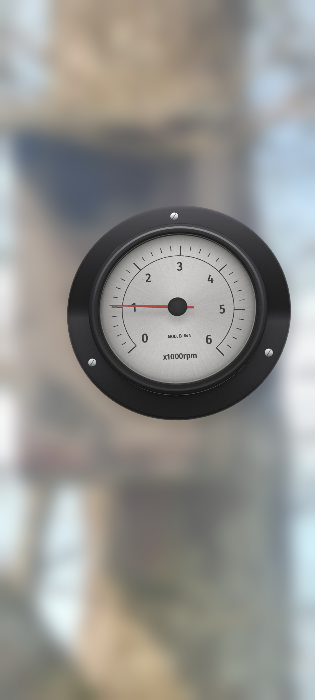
value=1000 unit=rpm
